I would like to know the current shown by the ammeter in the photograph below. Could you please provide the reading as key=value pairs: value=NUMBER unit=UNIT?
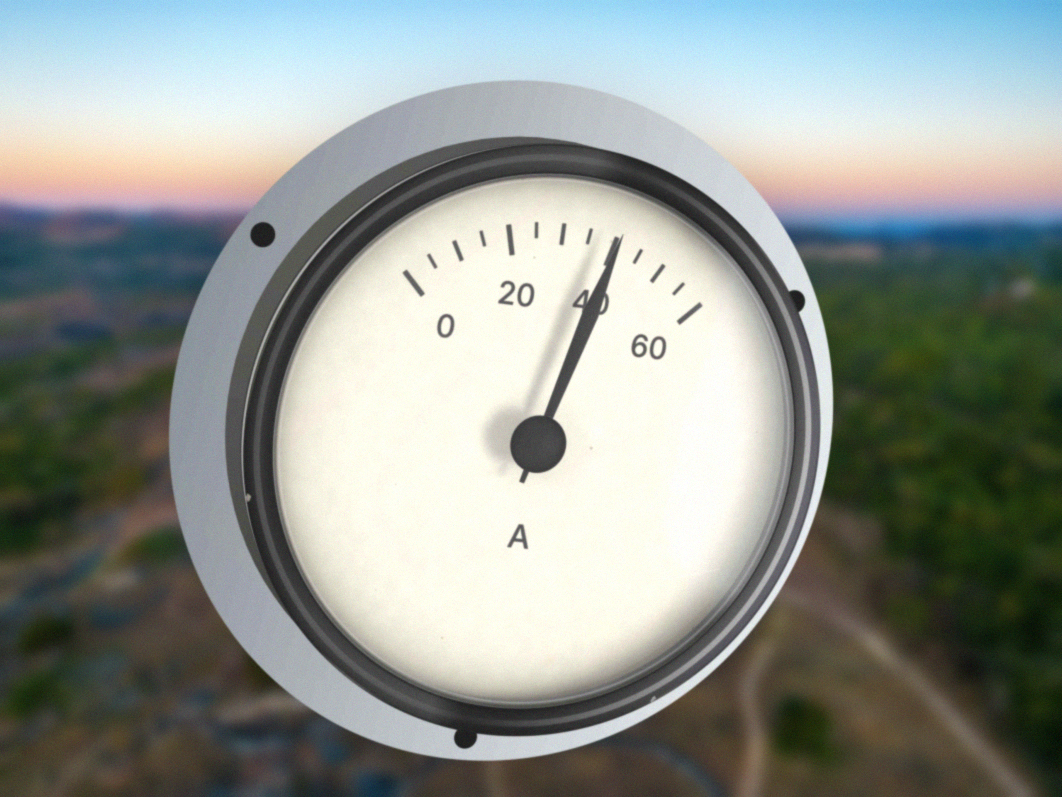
value=40 unit=A
